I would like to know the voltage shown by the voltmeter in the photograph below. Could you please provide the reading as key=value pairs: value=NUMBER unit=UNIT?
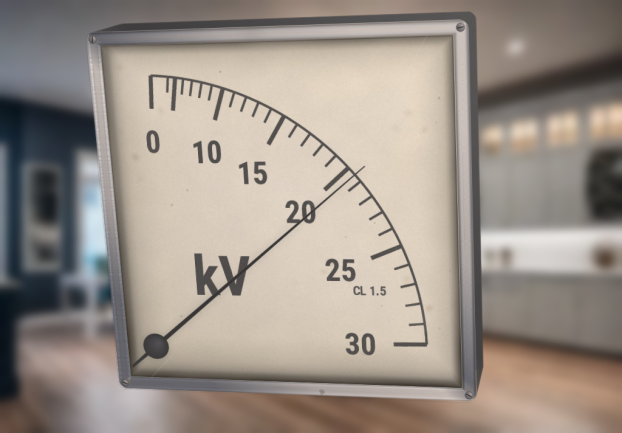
value=20.5 unit=kV
